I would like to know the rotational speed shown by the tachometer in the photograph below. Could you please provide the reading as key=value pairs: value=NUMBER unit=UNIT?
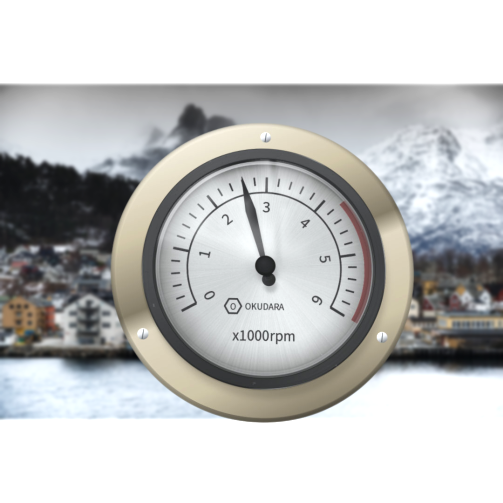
value=2600 unit=rpm
